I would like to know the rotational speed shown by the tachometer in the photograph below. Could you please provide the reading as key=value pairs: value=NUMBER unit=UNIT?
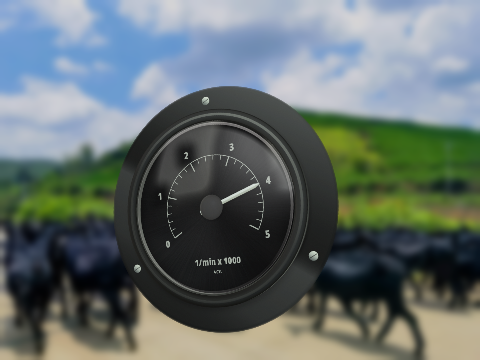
value=4000 unit=rpm
